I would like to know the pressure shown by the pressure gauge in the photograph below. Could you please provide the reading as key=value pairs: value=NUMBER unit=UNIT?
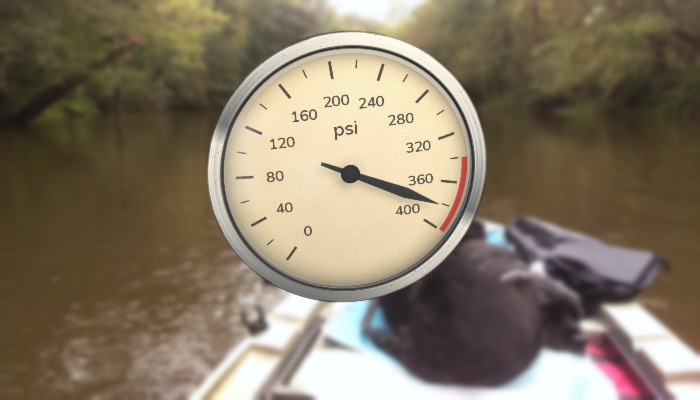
value=380 unit=psi
